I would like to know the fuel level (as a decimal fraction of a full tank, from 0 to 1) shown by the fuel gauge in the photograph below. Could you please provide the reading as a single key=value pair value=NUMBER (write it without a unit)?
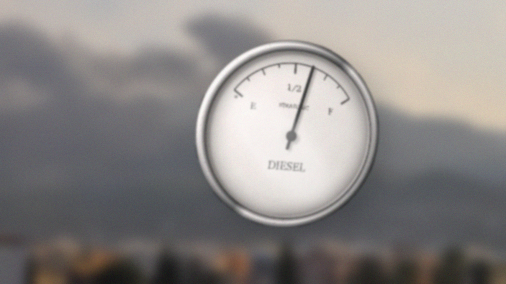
value=0.625
